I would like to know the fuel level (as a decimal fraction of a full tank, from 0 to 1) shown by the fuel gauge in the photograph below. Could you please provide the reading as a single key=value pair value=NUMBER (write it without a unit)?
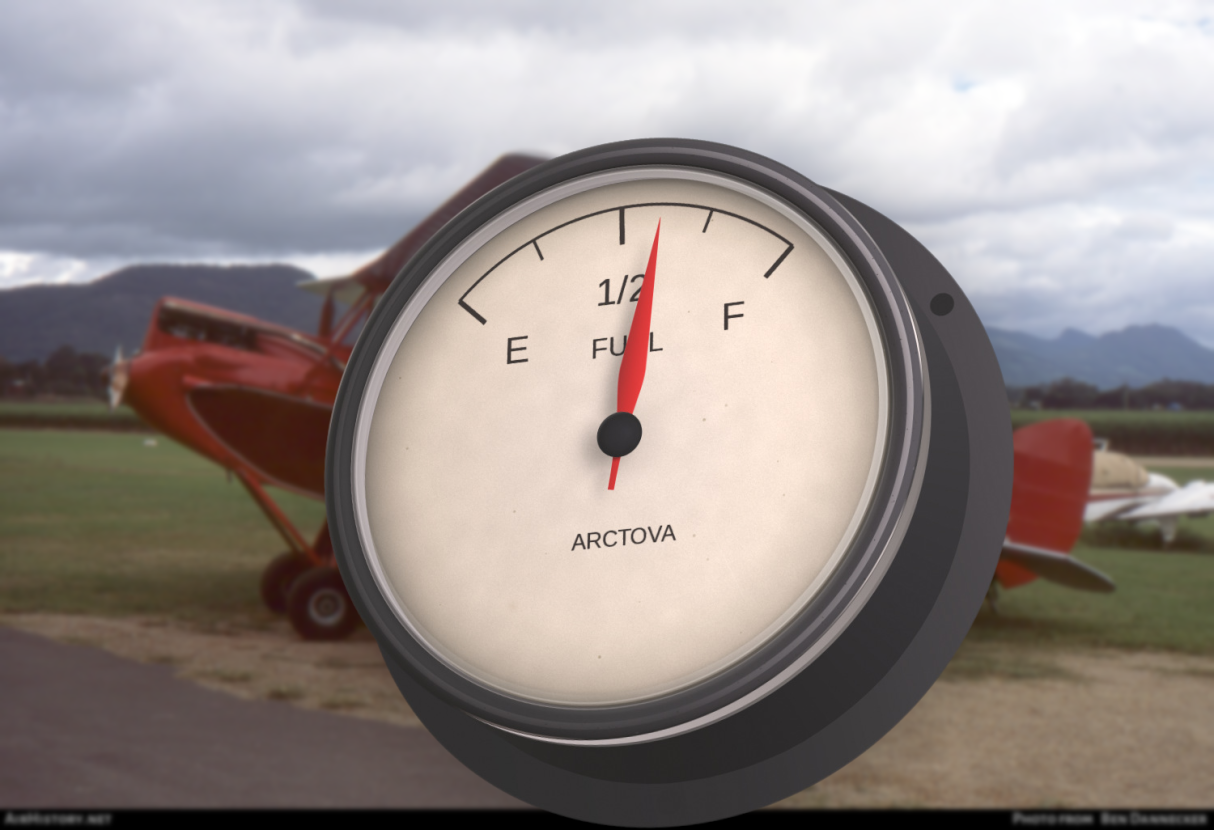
value=0.625
